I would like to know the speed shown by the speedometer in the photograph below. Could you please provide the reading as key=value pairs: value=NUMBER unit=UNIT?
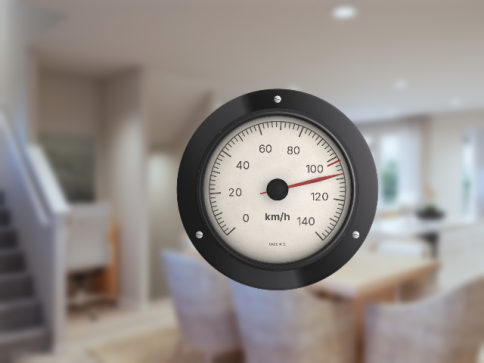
value=108 unit=km/h
